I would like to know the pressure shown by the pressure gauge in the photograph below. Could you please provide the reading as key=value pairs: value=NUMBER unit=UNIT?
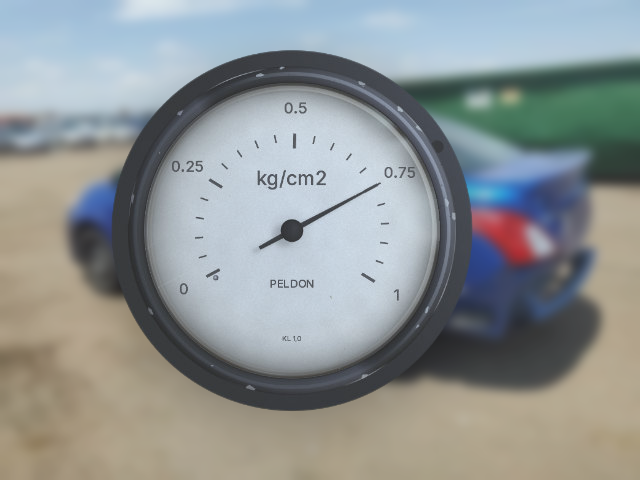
value=0.75 unit=kg/cm²
